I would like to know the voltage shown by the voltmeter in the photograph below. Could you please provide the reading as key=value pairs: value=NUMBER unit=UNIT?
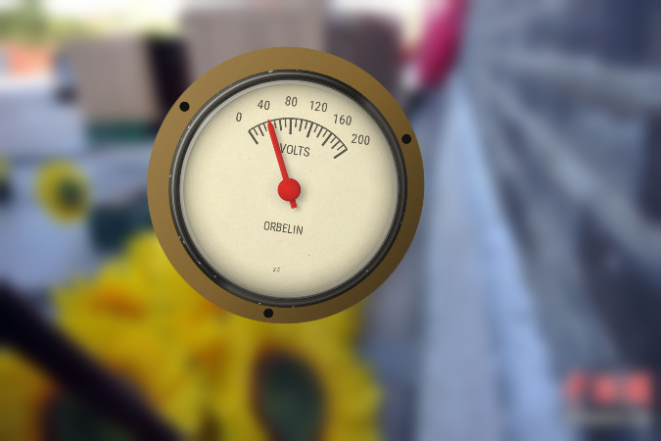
value=40 unit=V
